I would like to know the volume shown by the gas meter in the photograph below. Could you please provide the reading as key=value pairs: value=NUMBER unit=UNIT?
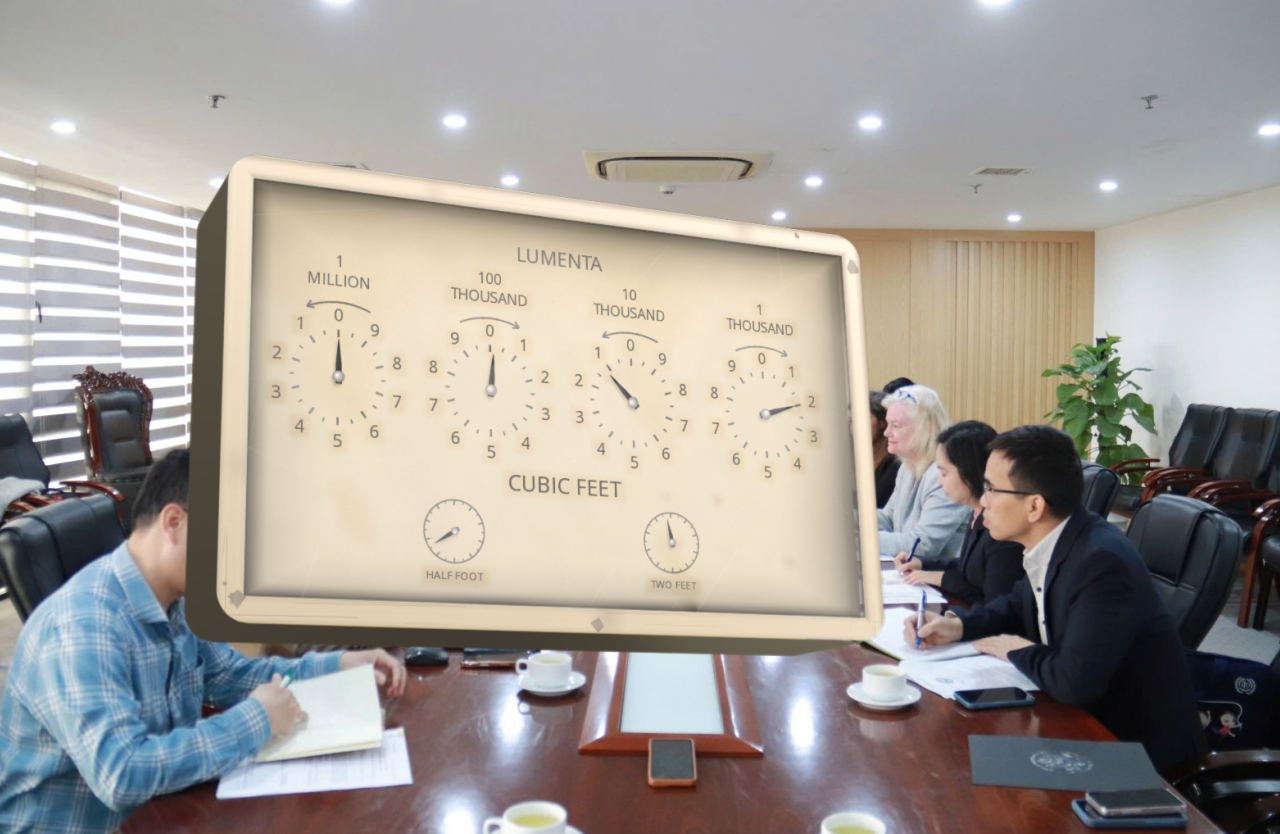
value=1200 unit=ft³
